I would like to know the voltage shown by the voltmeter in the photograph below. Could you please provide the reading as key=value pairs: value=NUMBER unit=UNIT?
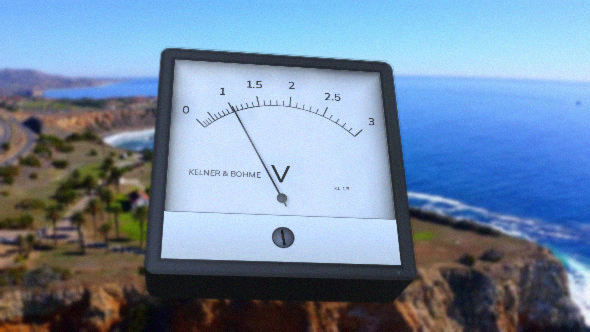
value=1 unit=V
